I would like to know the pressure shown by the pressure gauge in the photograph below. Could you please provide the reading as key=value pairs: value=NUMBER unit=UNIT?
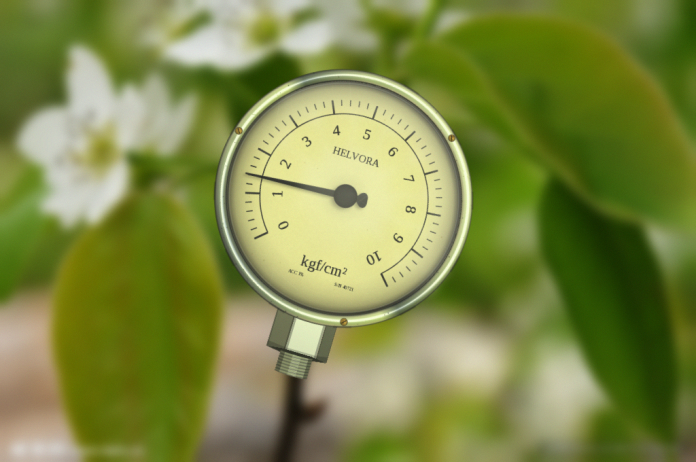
value=1.4 unit=kg/cm²
